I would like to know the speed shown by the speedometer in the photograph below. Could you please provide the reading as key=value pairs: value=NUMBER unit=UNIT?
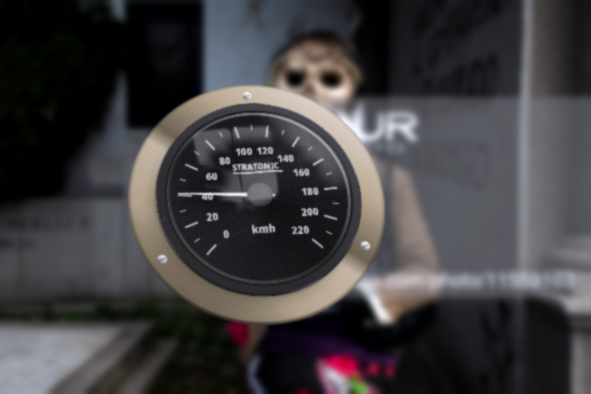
value=40 unit=km/h
